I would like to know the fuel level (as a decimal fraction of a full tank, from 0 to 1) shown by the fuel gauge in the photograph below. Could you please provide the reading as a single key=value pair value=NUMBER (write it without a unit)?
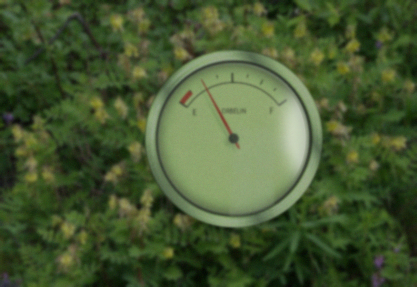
value=0.25
